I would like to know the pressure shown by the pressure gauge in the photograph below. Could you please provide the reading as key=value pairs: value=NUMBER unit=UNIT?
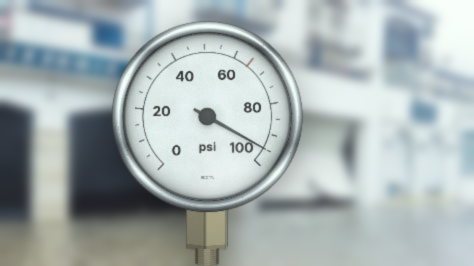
value=95 unit=psi
